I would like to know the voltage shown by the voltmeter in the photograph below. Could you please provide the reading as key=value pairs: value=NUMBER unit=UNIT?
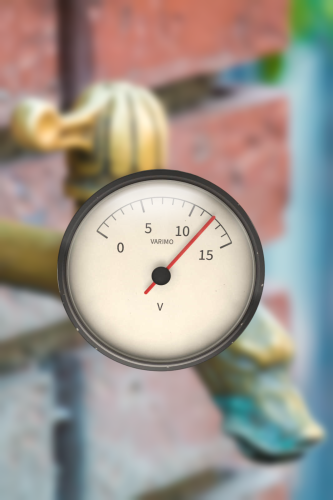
value=12 unit=V
